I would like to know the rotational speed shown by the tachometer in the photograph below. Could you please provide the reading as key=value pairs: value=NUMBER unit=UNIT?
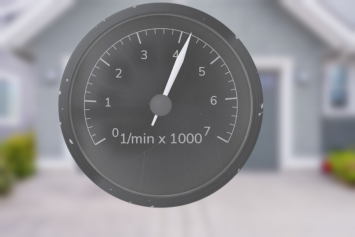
value=4200 unit=rpm
